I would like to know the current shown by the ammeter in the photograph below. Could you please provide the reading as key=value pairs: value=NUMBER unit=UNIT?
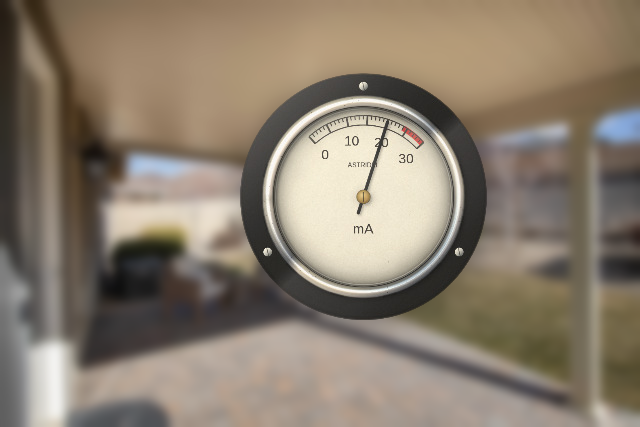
value=20 unit=mA
